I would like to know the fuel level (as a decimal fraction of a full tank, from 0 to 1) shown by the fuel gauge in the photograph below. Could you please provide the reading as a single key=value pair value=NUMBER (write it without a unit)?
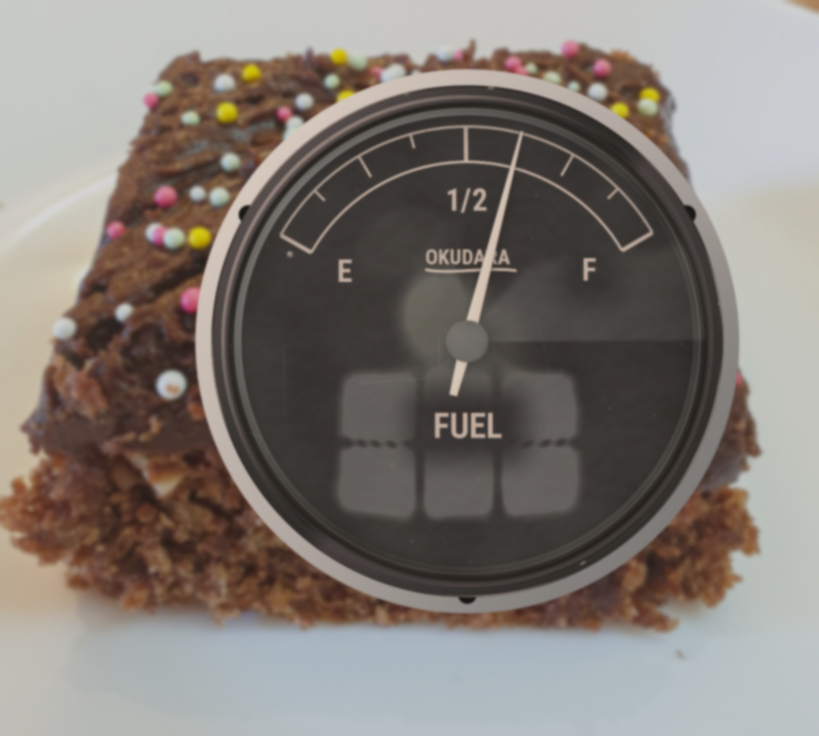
value=0.625
